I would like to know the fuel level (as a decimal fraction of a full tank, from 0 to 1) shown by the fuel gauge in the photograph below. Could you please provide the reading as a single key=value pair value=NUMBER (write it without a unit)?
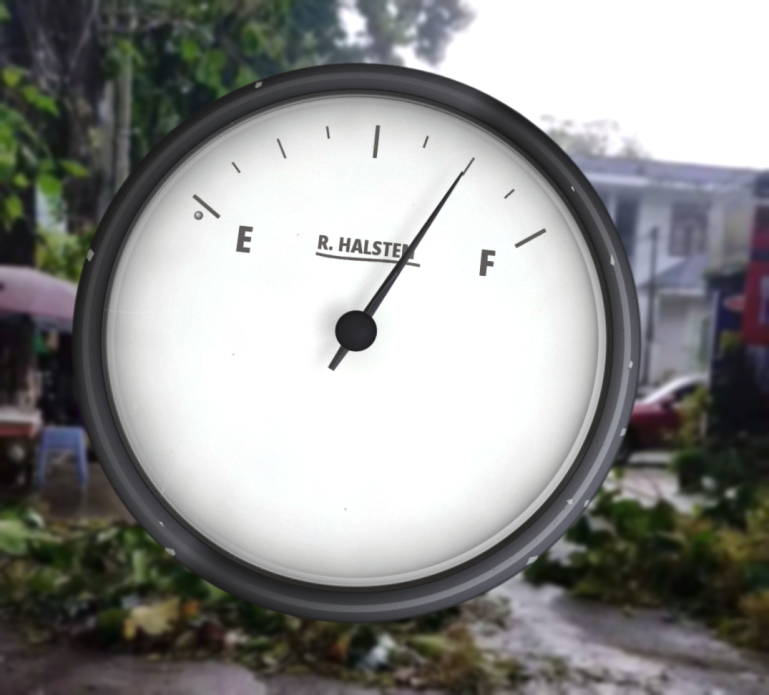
value=0.75
